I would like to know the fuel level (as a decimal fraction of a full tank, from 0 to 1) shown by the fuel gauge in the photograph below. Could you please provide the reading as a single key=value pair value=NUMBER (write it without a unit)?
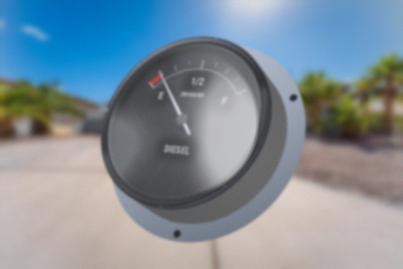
value=0.125
